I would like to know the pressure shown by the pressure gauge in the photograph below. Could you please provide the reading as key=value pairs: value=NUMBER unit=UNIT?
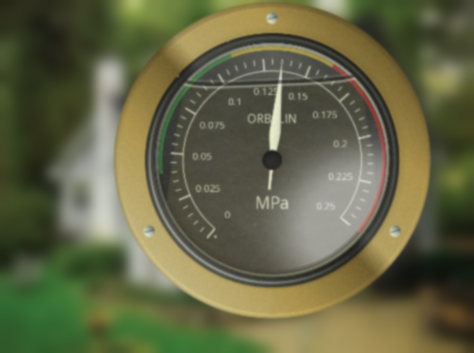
value=0.135 unit=MPa
